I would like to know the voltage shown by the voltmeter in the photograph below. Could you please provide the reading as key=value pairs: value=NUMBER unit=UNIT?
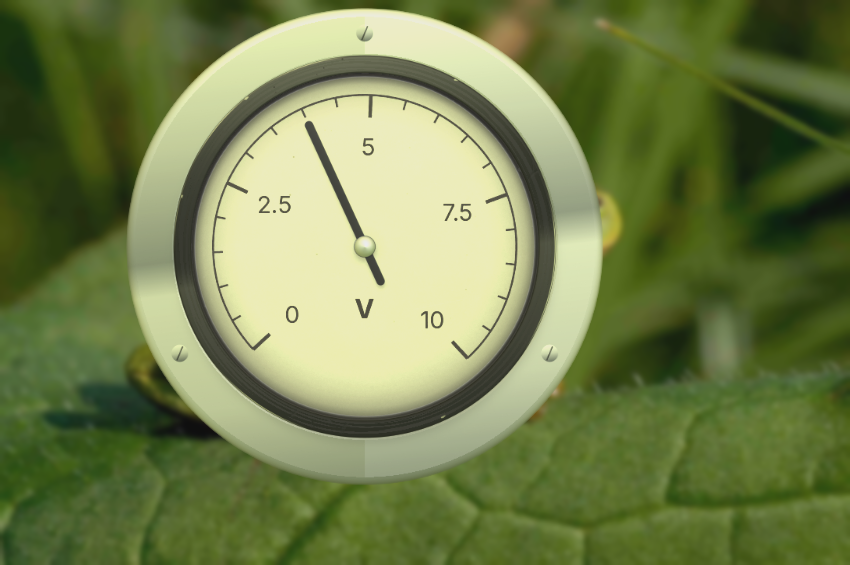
value=4 unit=V
